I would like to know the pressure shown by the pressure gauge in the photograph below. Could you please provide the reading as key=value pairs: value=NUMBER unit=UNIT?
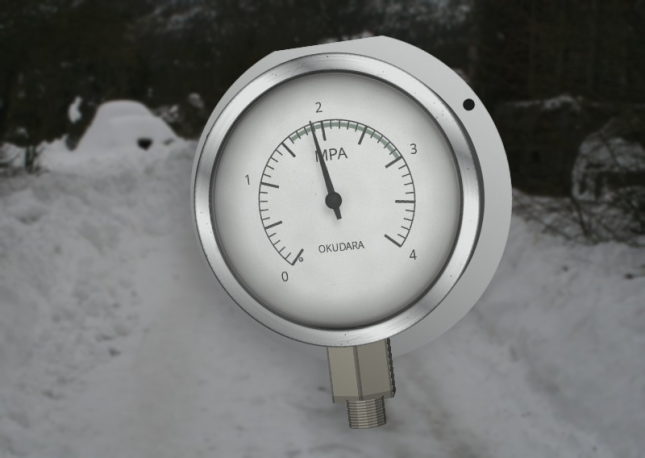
value=1.9 unit=MPa
